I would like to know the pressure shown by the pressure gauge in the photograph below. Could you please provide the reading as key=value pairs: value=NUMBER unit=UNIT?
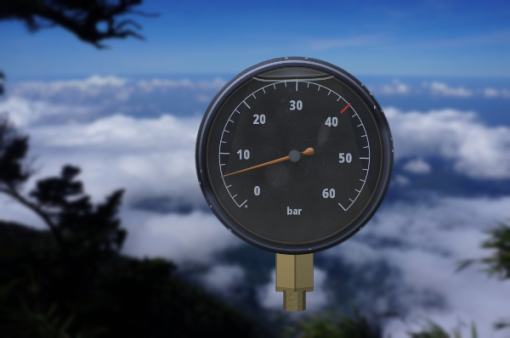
value=6 unit=bar
